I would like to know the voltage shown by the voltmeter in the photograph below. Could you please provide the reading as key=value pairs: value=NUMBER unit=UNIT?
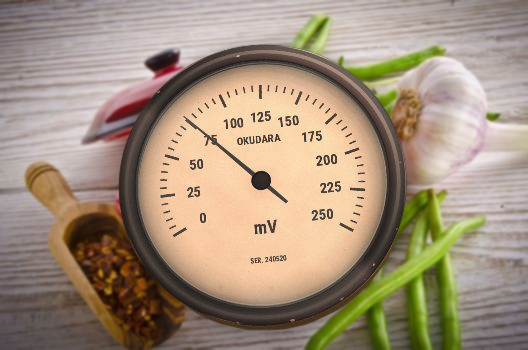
value=75 unit=mV
